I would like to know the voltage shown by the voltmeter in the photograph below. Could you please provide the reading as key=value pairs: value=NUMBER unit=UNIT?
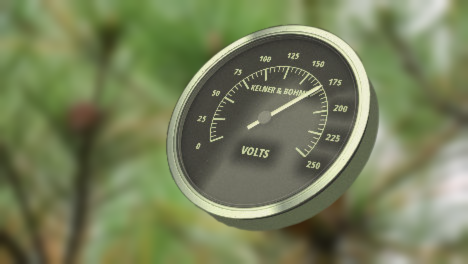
value=175 unit=V
